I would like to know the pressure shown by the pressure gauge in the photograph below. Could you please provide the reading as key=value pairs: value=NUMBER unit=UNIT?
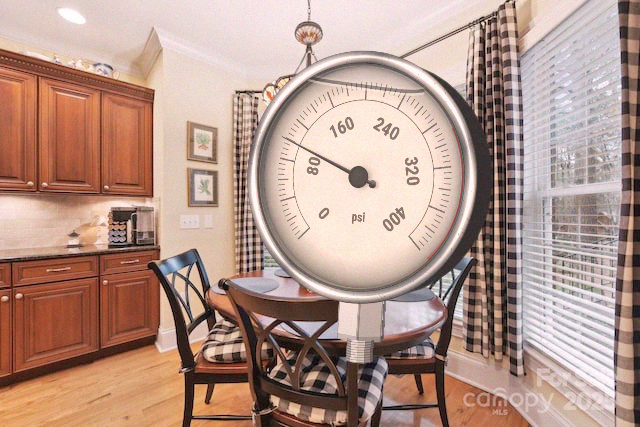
value=100 unit=psi
